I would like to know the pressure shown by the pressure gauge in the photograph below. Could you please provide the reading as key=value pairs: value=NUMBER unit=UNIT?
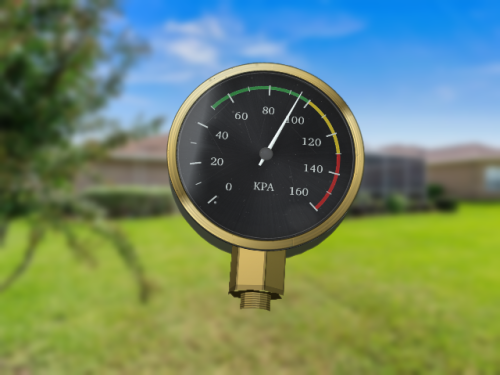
value=95 unit=kPa
